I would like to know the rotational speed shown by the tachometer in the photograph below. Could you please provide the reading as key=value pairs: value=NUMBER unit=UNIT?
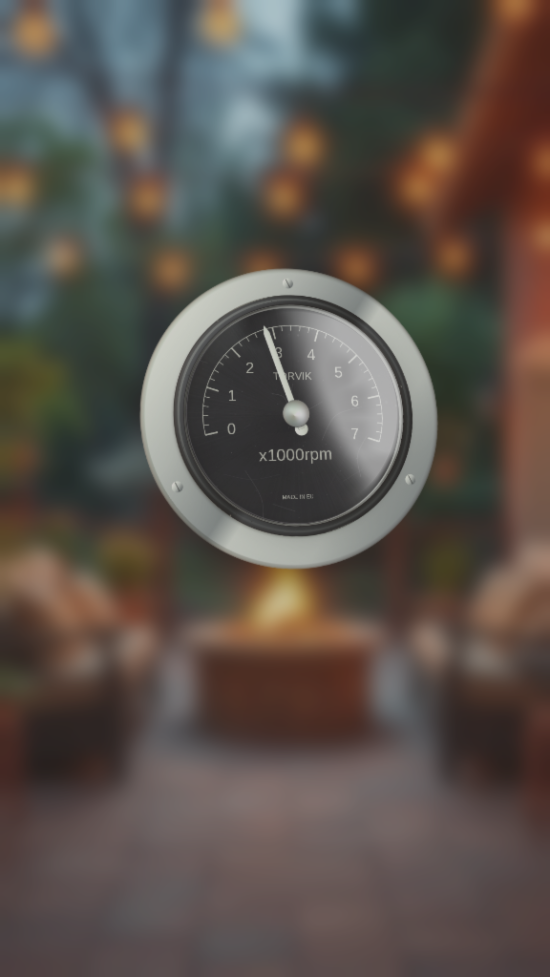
value=2800 unit=rpm
